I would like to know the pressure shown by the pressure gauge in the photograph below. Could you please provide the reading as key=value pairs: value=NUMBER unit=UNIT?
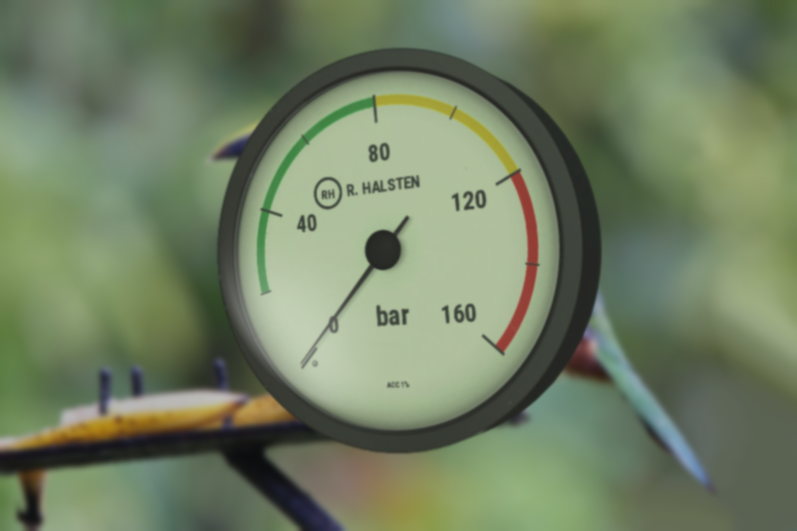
value=0 unit=bar
